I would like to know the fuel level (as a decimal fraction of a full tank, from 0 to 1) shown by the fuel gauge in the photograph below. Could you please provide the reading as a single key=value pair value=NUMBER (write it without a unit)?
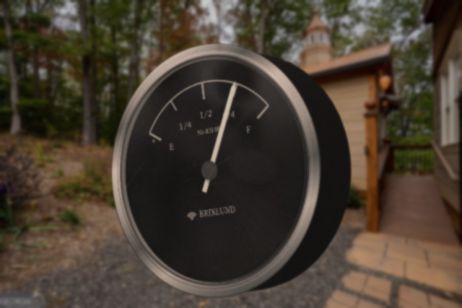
value=0.75
